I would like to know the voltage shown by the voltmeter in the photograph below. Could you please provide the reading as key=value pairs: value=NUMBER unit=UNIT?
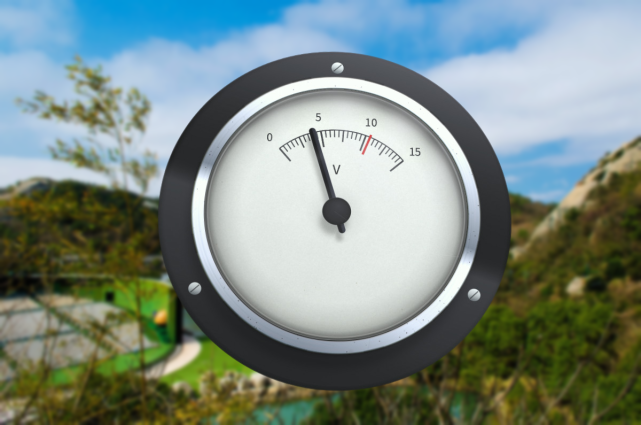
value=4 unit=V
